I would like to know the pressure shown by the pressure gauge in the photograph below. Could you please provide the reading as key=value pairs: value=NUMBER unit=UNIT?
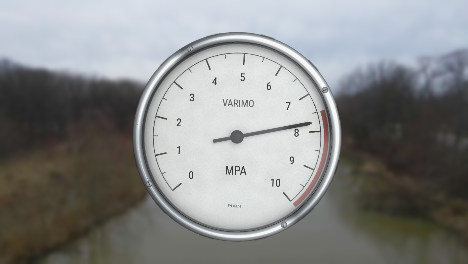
value=7.75 unit=MPa
